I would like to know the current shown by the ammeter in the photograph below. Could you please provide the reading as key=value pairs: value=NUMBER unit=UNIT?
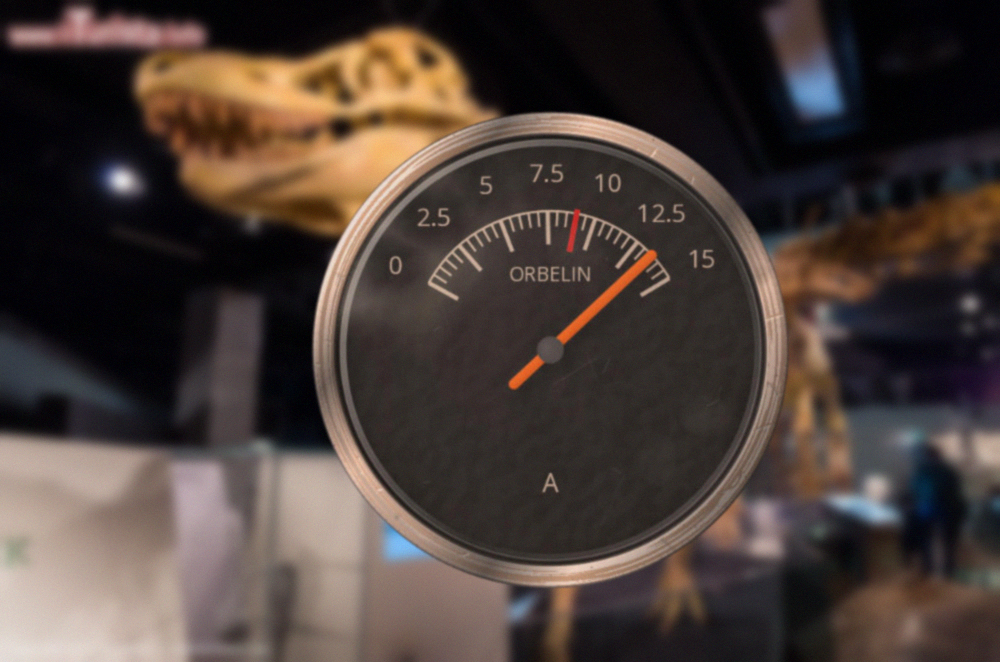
value=13.5 unit=A
